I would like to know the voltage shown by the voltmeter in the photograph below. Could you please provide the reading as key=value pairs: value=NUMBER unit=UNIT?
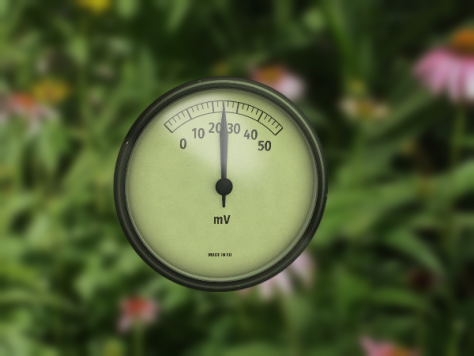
value=24 unit=mV
